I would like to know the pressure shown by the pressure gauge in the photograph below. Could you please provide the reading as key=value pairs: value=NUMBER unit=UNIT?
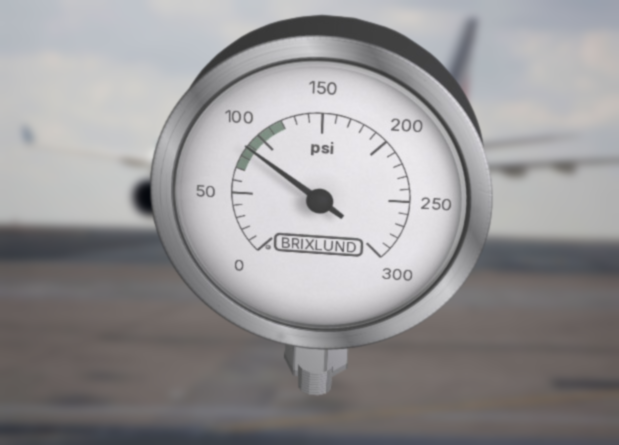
value=90 unit=psi
